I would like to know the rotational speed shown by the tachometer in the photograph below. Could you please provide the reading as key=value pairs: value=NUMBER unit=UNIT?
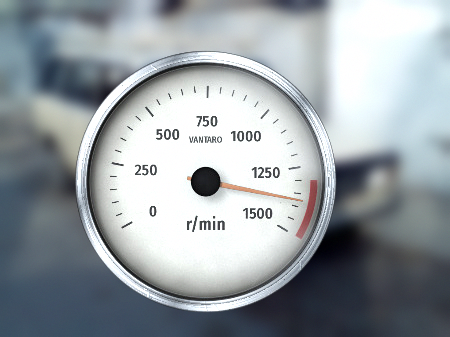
value=1375 unit=rpm
